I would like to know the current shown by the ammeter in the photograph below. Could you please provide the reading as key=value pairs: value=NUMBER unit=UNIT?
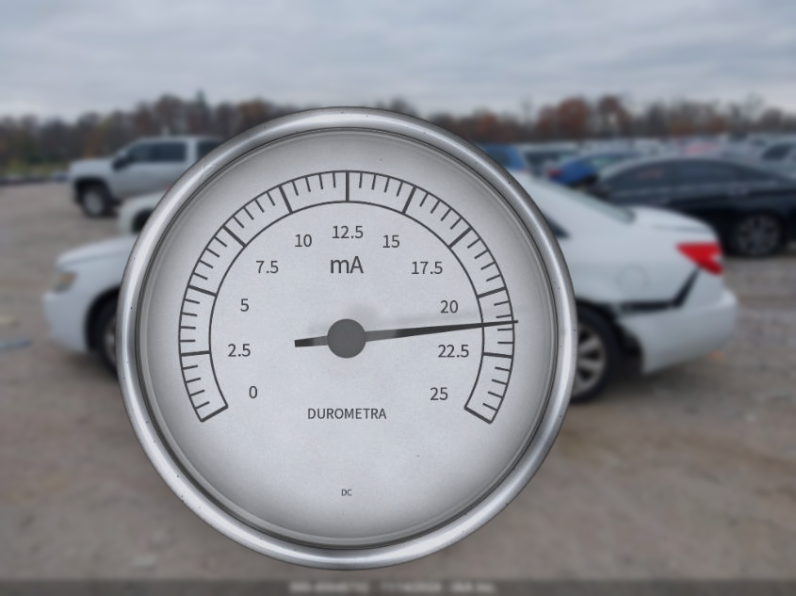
value=21.25 unit=mA
